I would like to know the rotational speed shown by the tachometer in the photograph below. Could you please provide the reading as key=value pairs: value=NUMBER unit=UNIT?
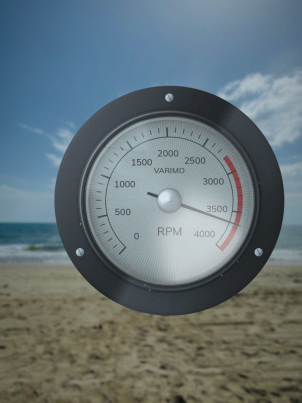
value=3650 unit=rpm
